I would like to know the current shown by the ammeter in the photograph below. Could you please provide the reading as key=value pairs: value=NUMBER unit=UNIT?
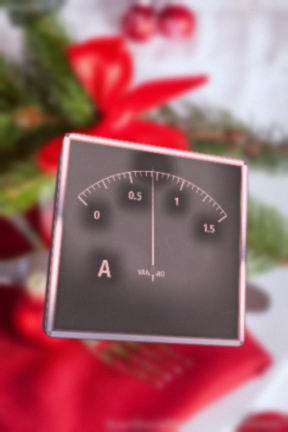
value=0.7 unit=A
